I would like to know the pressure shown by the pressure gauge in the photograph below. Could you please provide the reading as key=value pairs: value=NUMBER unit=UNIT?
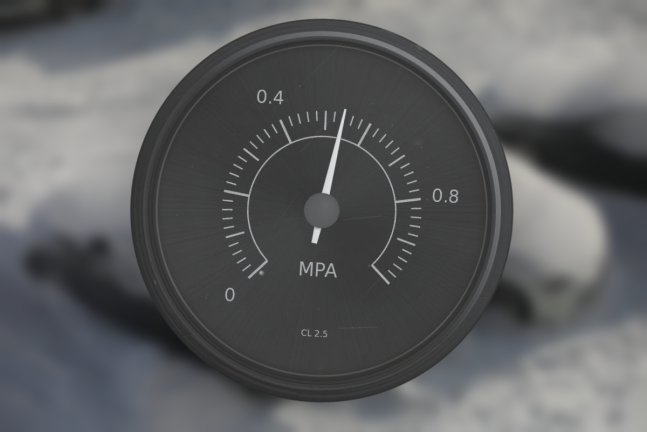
value=0.54 unit=MPa
